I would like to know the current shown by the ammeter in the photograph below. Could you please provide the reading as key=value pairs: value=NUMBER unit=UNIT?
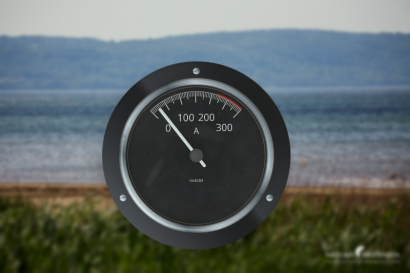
value=25 unit=A
